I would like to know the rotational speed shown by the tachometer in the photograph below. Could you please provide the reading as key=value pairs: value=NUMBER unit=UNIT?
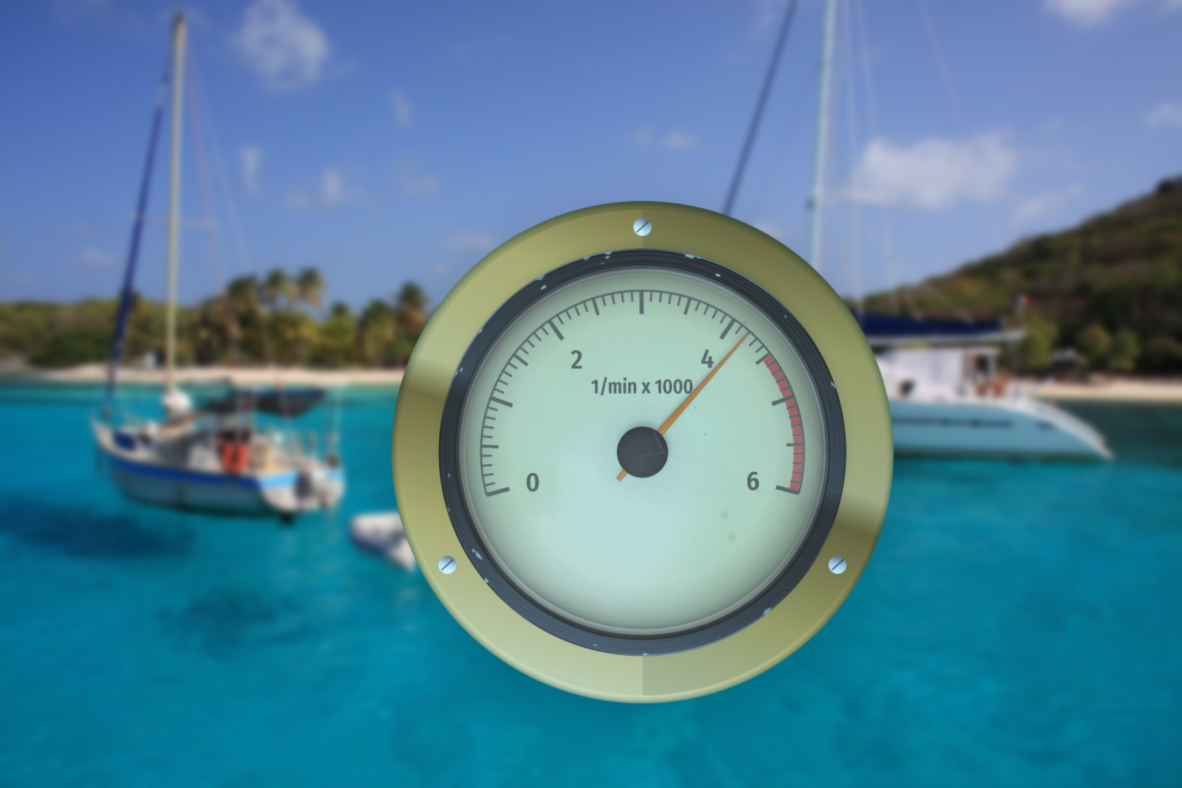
value=4200 unit=rpm
